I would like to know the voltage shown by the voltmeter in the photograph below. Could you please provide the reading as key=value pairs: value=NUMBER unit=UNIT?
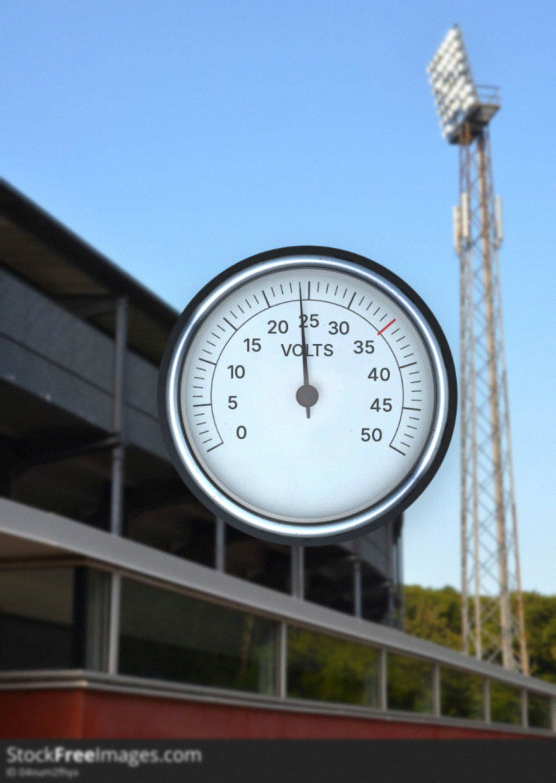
value=24 unit=V
